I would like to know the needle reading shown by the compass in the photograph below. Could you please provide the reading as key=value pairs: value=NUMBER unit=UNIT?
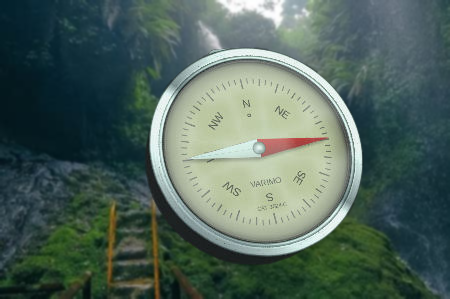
value=90 unit=°
